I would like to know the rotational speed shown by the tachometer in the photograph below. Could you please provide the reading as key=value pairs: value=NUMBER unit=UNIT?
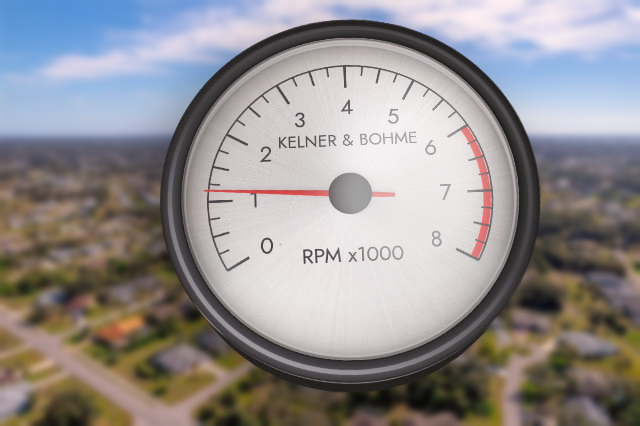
value=1125 unit=rpm
